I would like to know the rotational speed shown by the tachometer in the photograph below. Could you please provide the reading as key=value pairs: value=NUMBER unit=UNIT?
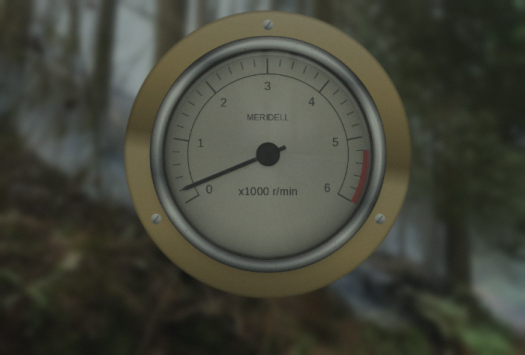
value=200 unit=rpm
